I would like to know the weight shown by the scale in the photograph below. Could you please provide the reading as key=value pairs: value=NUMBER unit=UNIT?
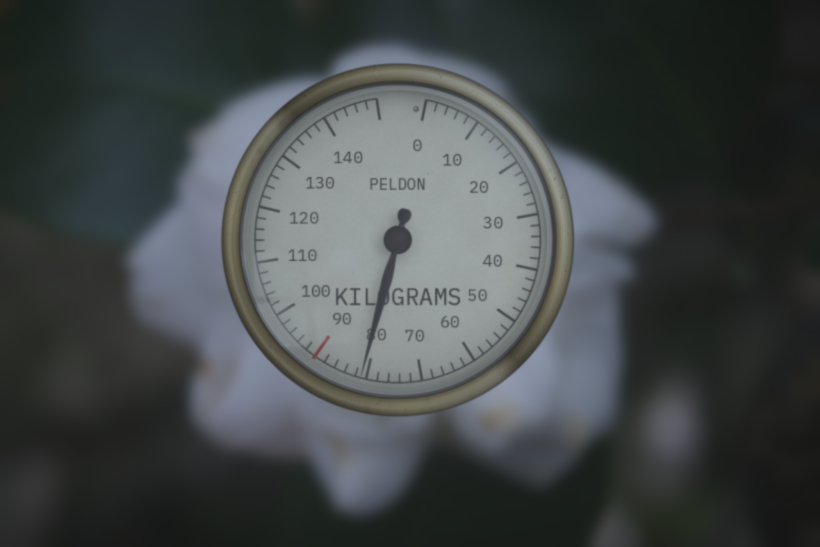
value=81 unit=kg
